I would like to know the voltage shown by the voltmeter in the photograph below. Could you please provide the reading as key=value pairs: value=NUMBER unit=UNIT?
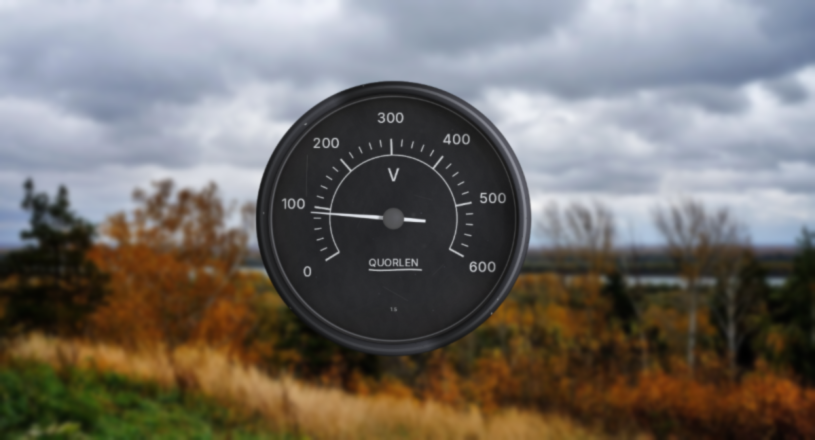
value=90 unit=V
